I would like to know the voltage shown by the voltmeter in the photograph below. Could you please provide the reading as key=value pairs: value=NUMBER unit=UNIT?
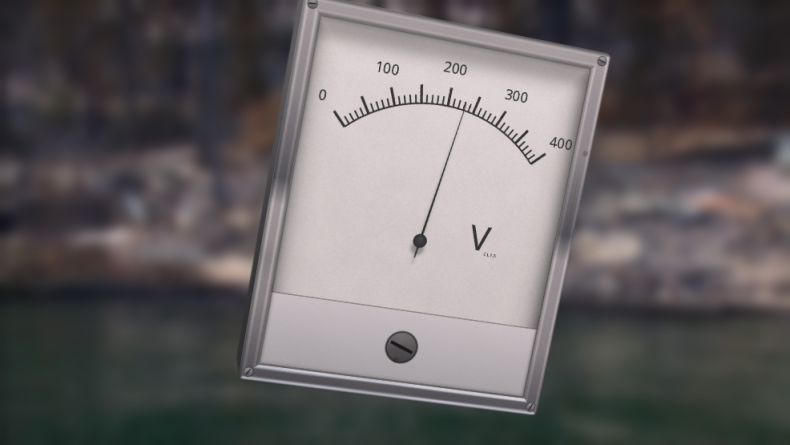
value=230 unit=V
